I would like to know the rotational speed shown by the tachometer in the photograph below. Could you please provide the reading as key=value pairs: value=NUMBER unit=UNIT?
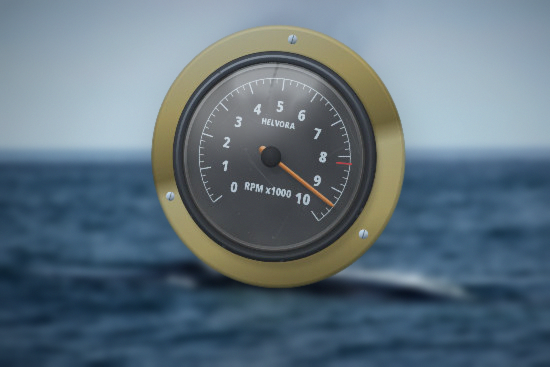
value=9400 unit=rpm
